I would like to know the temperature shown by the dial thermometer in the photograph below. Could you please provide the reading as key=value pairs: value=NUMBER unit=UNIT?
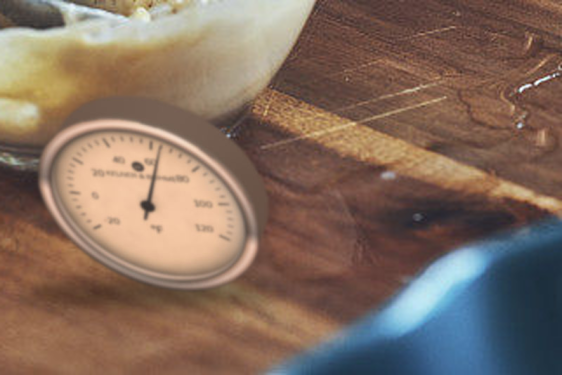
value=64 unit=°F
